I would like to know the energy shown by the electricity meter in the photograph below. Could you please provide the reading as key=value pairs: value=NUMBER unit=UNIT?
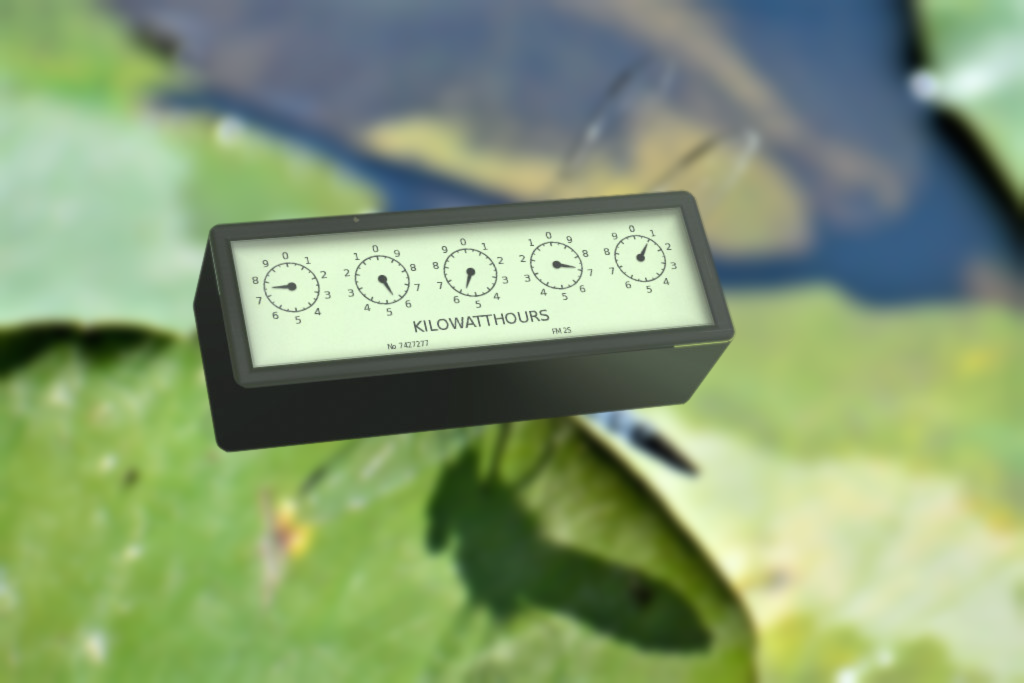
value=75571 unit=kWh
